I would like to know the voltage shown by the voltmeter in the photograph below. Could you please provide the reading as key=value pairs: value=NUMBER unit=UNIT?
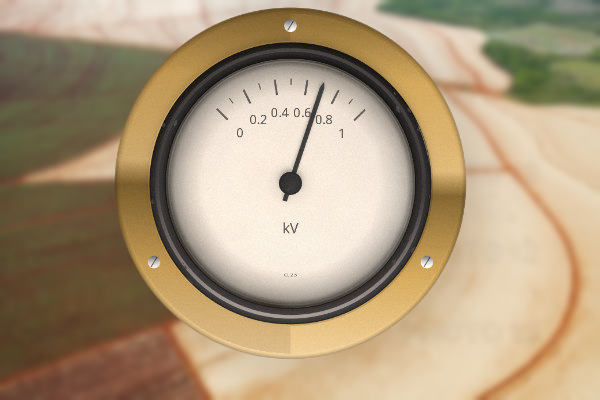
value=0.7 unit=kV
